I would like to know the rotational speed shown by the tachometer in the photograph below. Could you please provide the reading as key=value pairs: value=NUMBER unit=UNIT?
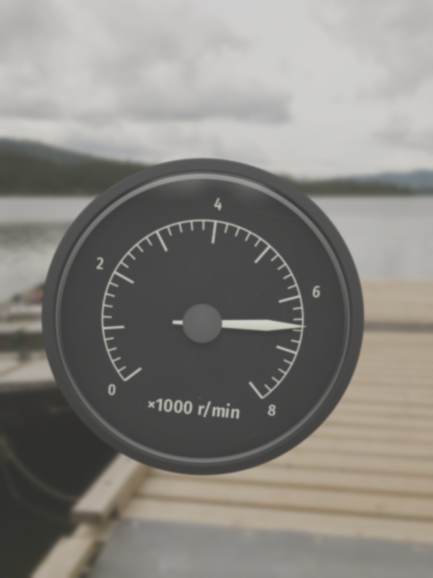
value=6500 unit=rpm
